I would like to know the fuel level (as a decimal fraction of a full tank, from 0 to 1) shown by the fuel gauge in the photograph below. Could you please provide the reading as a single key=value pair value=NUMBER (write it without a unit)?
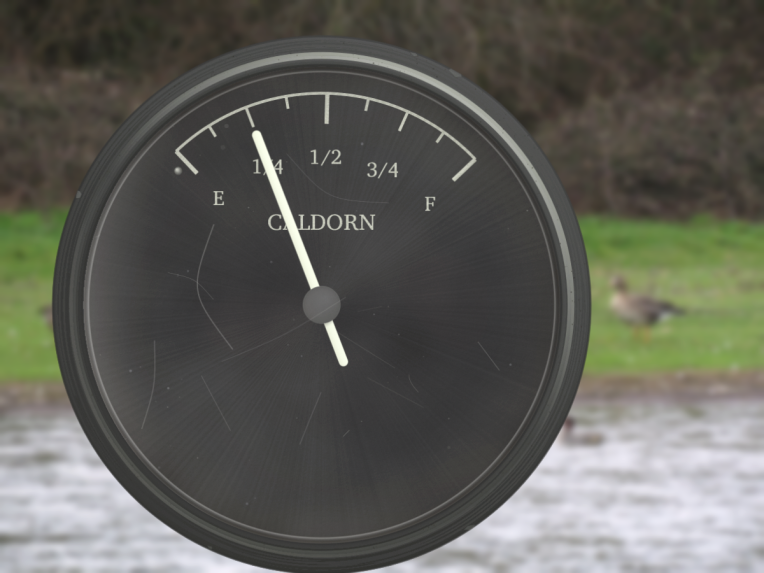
value=0.25
